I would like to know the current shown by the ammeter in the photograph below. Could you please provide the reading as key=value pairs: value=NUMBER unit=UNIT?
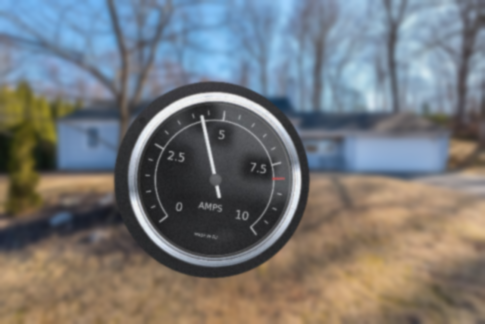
value=4.25 unit=A
